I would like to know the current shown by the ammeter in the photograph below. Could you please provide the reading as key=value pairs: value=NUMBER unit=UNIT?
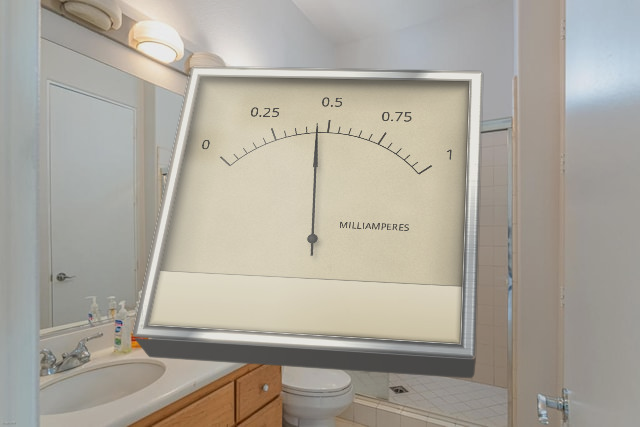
value=0.45 unit=mA
